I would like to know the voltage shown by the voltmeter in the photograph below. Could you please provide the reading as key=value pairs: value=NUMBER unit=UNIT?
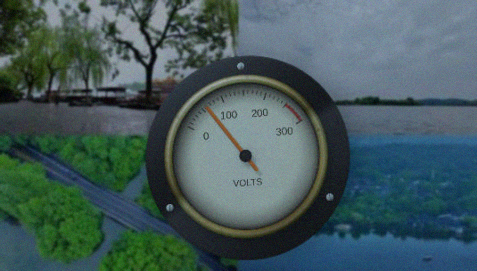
value=60 unit=V
